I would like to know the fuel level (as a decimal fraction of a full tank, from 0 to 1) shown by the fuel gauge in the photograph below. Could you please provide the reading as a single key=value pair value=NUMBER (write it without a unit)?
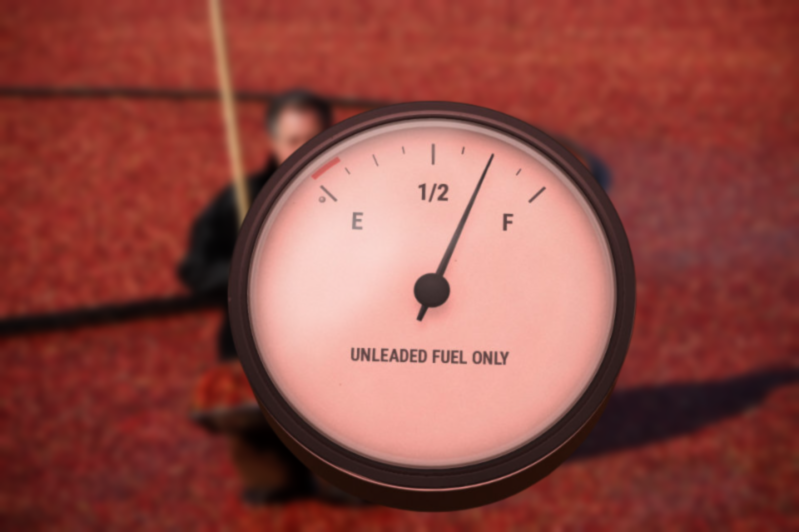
value=0.75
